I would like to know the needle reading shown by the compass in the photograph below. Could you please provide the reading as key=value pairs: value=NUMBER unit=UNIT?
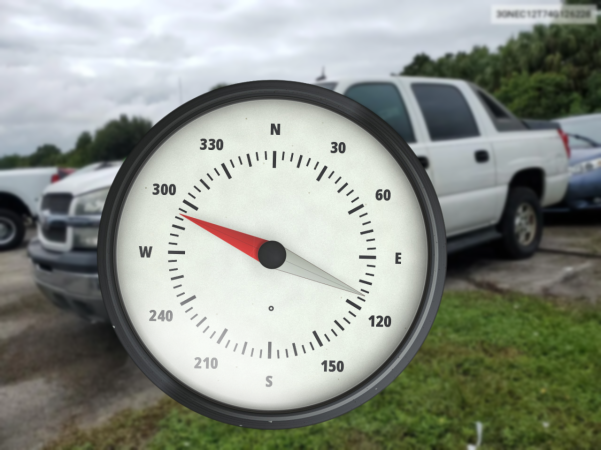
value=292.5 unit=°
